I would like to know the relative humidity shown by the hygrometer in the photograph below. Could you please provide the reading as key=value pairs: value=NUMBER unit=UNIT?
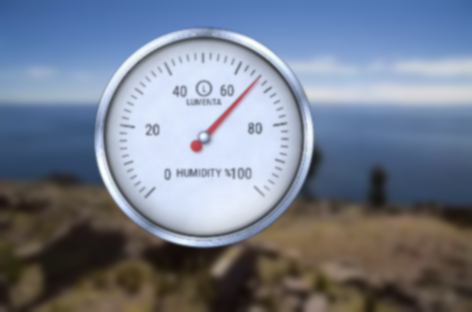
value=66 unit=%
